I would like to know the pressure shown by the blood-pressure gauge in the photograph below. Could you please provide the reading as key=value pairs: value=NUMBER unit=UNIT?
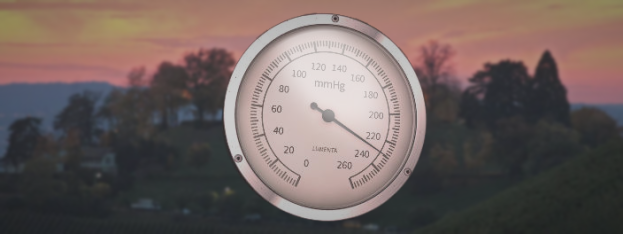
value=230 unit=mmHg
